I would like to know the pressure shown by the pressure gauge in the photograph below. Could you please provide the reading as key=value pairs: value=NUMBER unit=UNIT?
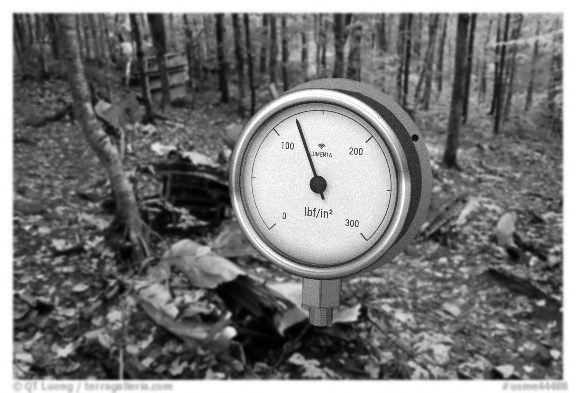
value=125 unit=psi
